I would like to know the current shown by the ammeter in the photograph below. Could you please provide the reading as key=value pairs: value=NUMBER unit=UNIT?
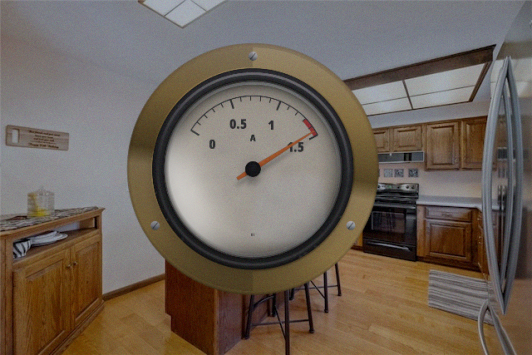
value=1.45 unit=A
